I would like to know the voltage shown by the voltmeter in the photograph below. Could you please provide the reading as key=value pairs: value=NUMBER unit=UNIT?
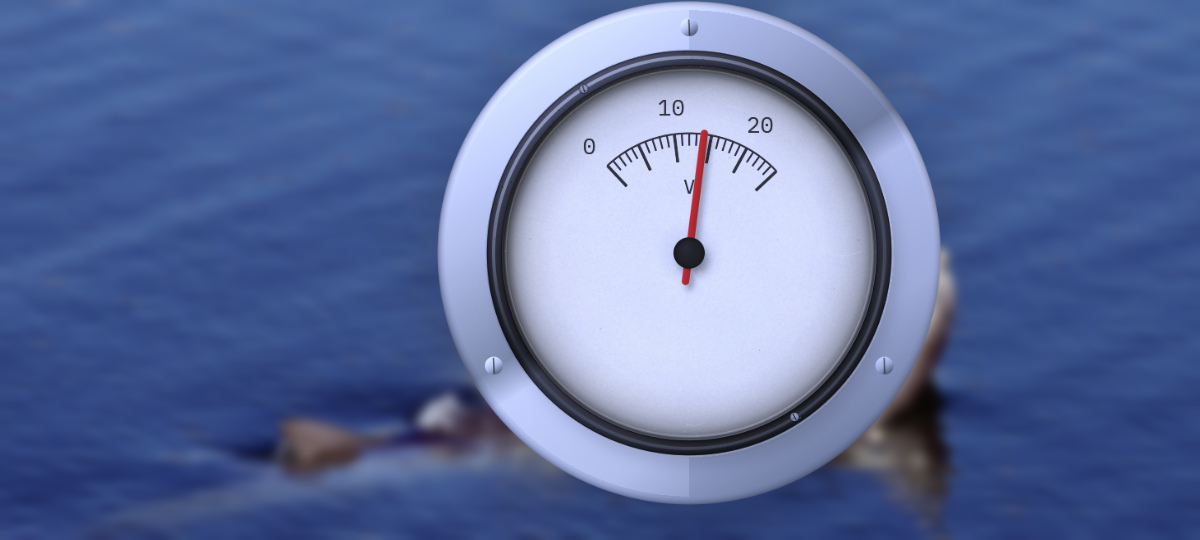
value=14 unit=V
